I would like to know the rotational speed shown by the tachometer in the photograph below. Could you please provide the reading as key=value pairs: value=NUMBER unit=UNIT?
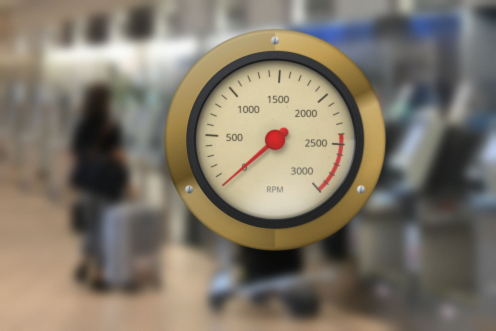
value=0 unit=rpm
